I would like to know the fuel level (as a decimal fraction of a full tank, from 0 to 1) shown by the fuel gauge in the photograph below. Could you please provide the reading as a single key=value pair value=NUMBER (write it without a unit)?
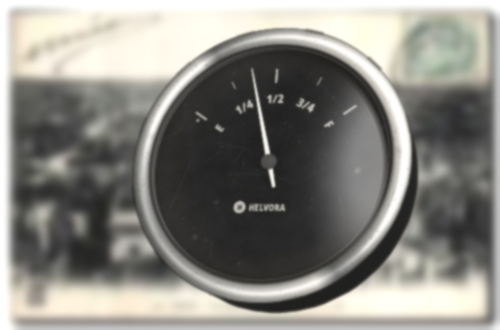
value=0.375
